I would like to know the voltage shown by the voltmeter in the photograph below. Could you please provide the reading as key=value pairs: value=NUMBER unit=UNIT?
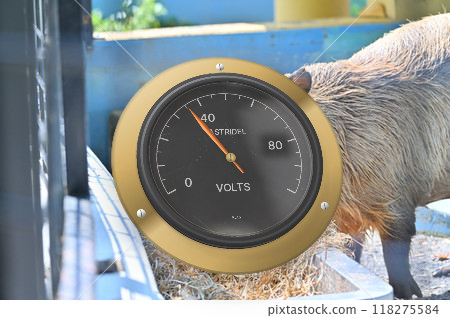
value=35 unit=V
